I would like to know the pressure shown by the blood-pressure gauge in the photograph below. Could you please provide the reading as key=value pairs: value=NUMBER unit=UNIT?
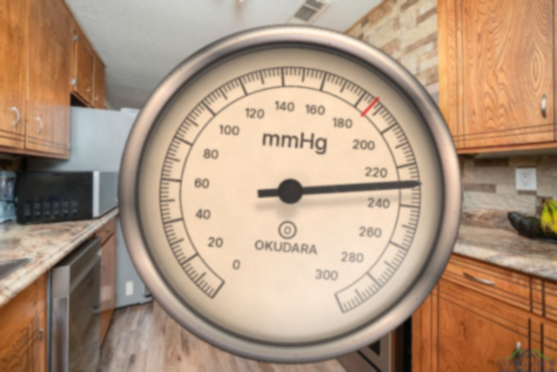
value=230 unit=mmHg
